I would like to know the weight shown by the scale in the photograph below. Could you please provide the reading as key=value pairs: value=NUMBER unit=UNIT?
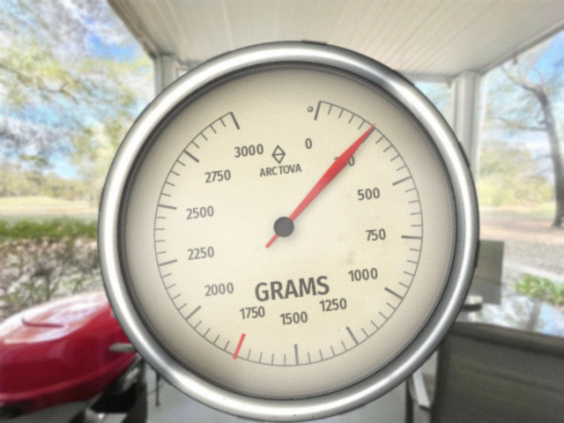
value=250 unit=g
